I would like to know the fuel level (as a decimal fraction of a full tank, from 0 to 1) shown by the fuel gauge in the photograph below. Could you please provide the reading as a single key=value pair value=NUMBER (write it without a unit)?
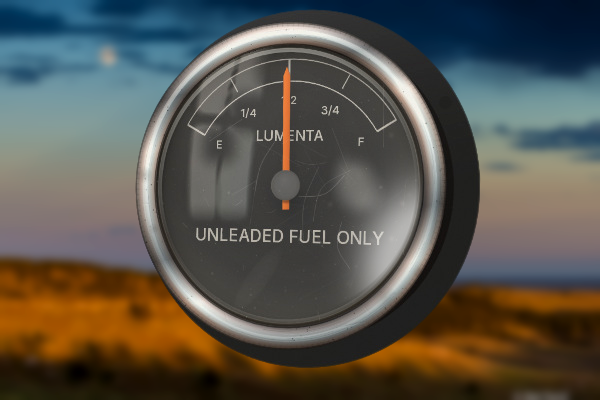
value=0.5
